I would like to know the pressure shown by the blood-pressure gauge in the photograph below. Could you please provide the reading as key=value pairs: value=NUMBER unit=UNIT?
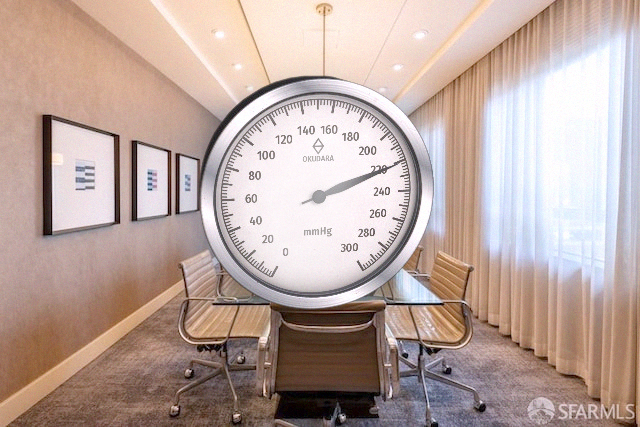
value=220 unit=mmHg
